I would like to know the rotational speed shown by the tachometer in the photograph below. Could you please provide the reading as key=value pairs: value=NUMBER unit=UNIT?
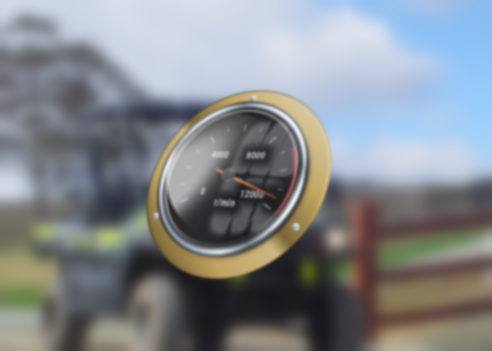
value=11500 unit=rpm
